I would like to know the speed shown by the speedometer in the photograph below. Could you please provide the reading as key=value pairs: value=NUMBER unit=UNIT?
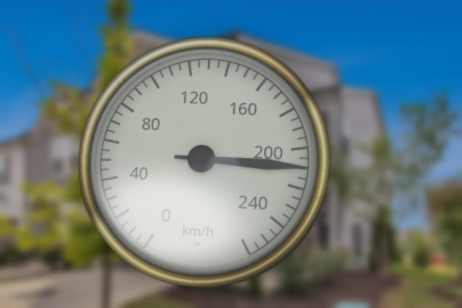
value=210 unit=km/h
